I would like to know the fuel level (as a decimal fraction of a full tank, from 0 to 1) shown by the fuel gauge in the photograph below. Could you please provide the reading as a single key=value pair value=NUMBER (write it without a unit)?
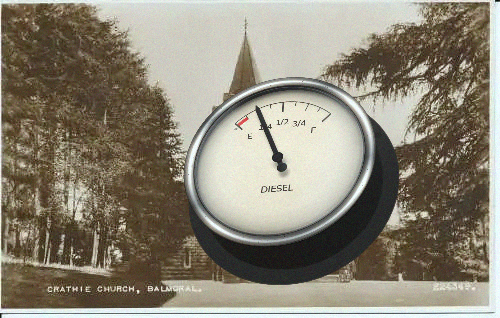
value=0.25
